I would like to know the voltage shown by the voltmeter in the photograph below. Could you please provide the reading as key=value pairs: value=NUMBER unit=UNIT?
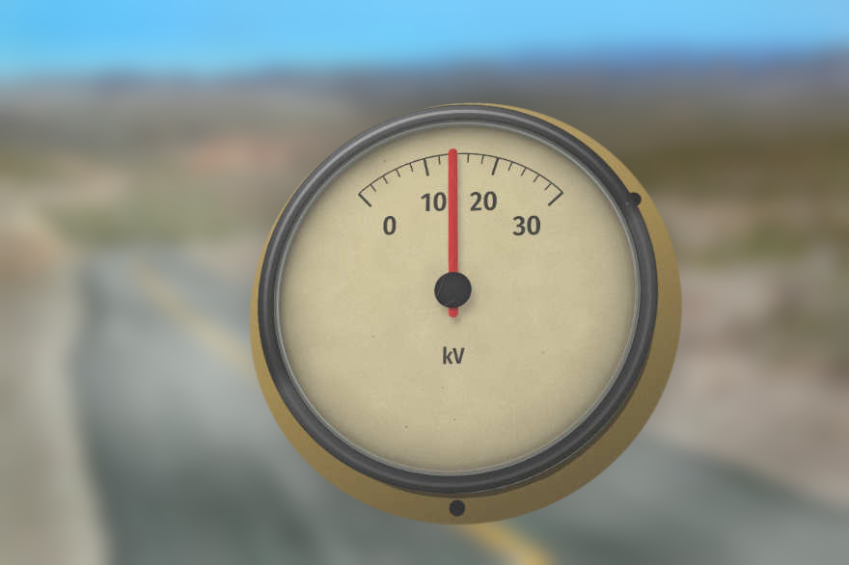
value=14 unit=kV
